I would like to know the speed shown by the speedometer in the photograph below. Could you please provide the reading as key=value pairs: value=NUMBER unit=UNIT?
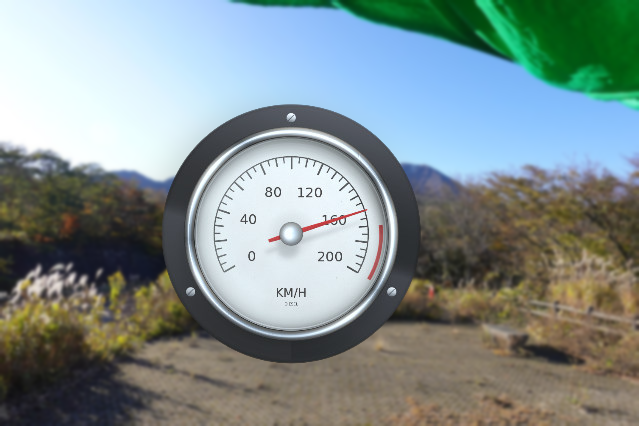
value=160 unit=km/h
